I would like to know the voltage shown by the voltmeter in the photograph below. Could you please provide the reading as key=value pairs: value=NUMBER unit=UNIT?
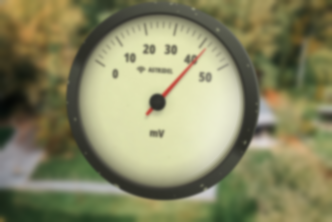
value=42 unit=mV
